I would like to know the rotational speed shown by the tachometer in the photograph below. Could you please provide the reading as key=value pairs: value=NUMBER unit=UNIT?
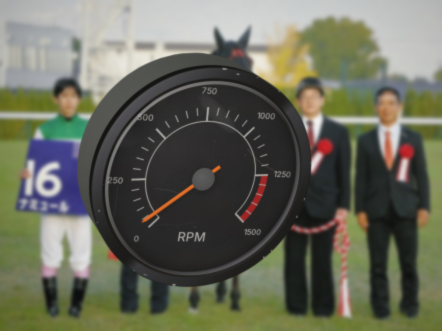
value=50 unit=rpm
